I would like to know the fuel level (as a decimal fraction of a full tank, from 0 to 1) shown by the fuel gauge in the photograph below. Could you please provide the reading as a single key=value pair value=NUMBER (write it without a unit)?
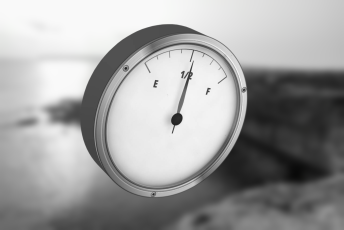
value=0.5
